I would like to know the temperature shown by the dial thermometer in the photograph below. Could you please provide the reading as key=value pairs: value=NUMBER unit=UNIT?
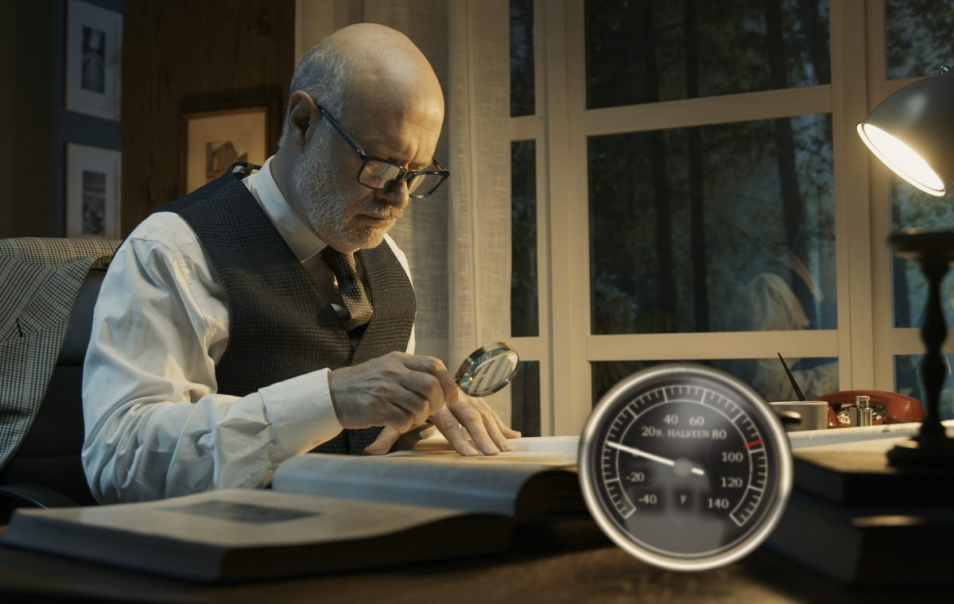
value=0 unit=°F
